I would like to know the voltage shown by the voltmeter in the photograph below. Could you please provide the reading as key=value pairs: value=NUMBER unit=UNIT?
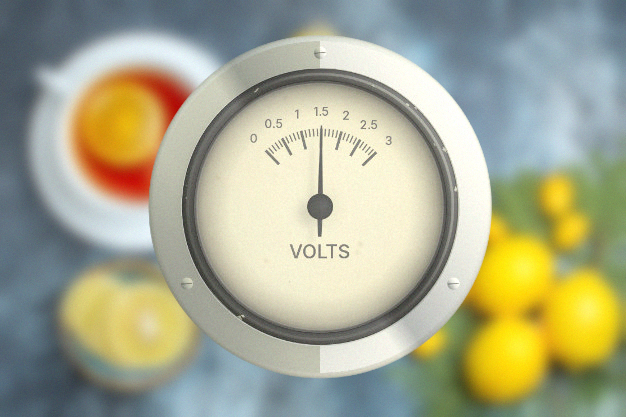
value=1.5 unit=V
